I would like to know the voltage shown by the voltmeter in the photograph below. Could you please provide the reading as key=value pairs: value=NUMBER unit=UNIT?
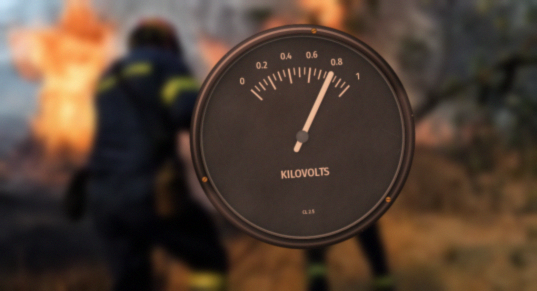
value=0.8 unit=kV
